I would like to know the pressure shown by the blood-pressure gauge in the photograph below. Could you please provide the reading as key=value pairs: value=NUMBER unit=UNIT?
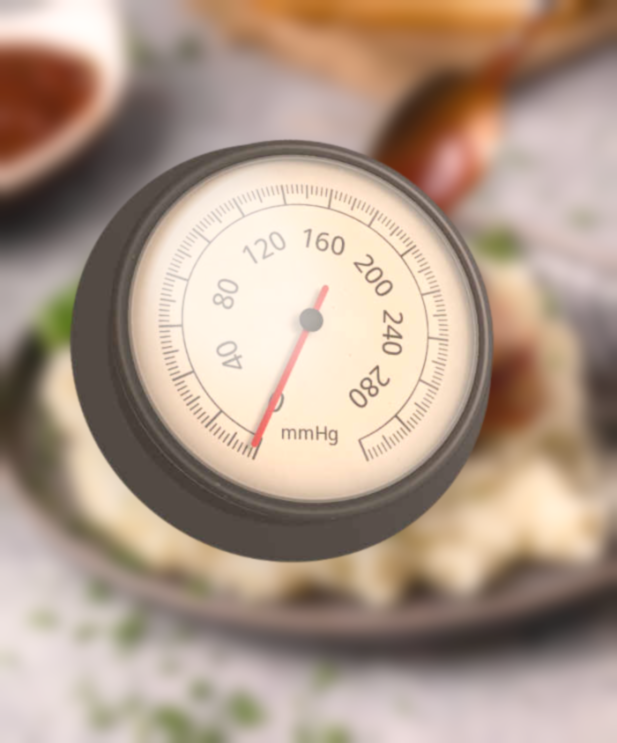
value=2 unit=mmHg
